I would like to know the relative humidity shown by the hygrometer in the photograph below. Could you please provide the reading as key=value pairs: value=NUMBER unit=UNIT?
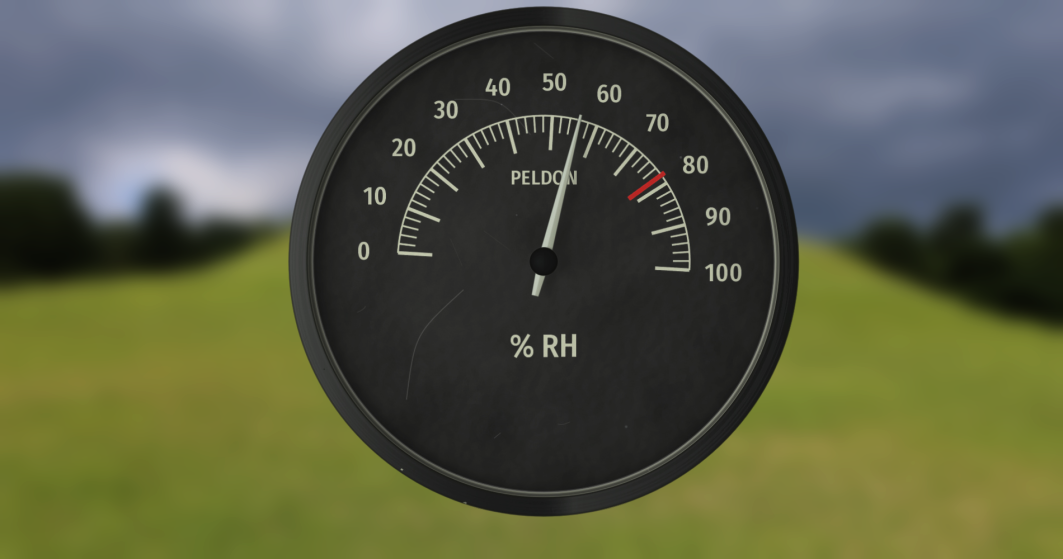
value=56 unit=%
